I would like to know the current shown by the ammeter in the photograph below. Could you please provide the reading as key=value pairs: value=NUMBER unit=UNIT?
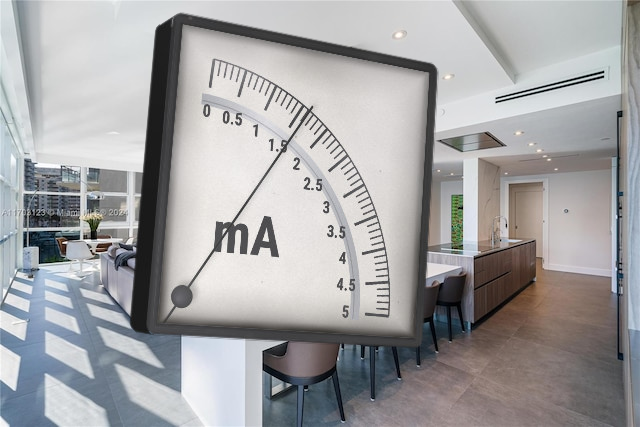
value=1.6 unit=mA
